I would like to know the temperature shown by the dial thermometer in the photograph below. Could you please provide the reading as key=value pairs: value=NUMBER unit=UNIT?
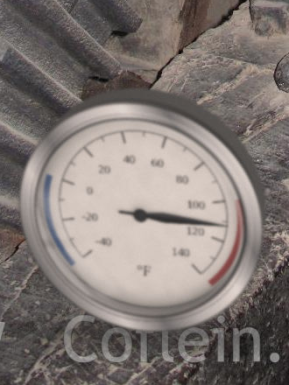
value=110 unit=°F
